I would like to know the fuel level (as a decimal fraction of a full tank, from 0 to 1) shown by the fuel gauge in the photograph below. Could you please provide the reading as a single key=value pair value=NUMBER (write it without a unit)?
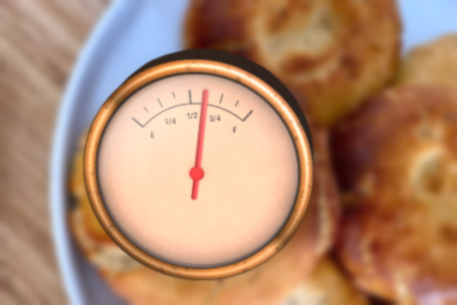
value=0.625
